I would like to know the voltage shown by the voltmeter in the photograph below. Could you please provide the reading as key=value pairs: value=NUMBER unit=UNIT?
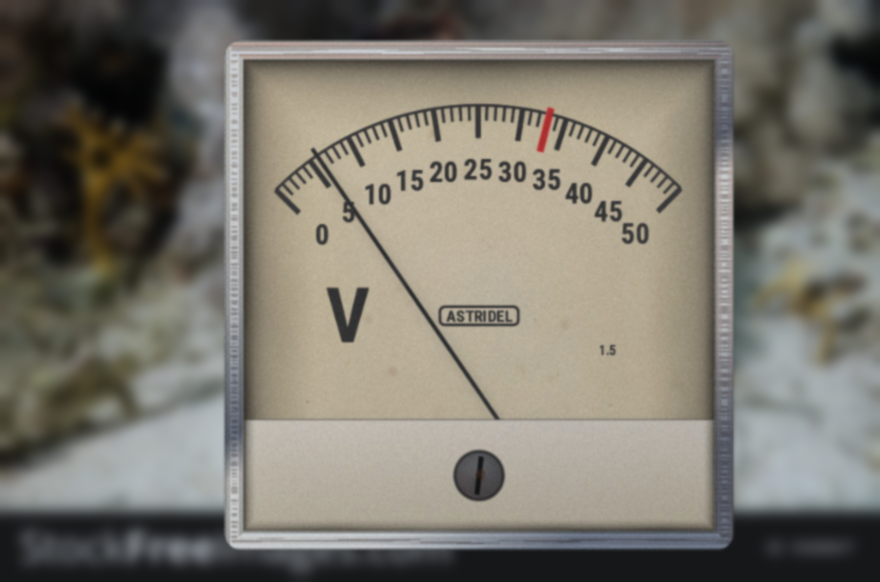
value=6 unit=V
